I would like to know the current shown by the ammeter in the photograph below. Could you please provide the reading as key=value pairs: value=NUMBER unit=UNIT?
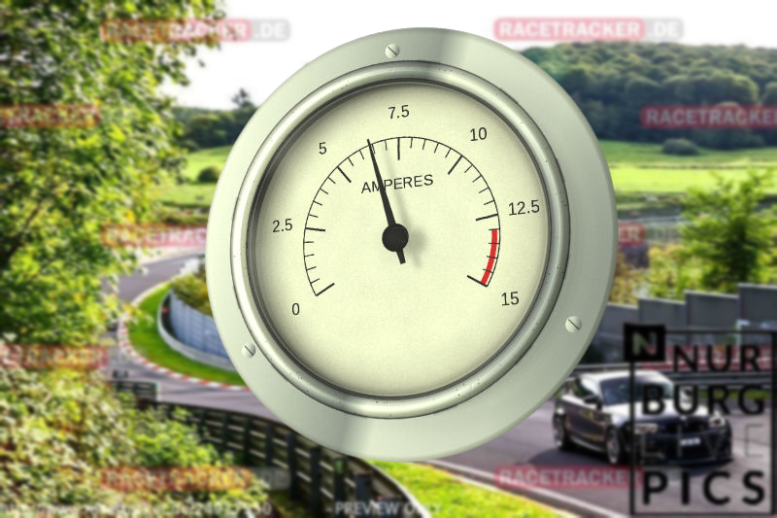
value=6.5 unit=A
